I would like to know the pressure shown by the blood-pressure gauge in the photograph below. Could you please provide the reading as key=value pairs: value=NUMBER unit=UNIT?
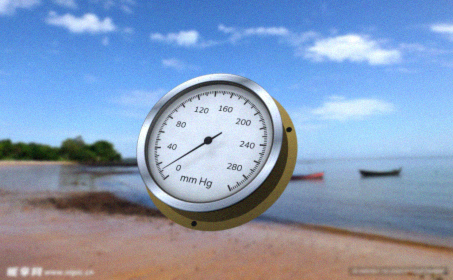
value=10 unit=mmHg
